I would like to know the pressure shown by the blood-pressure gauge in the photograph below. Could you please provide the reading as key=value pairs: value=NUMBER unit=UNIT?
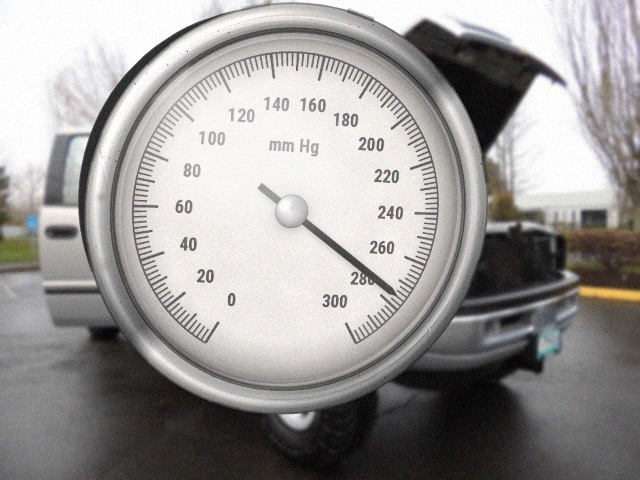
value=276 unit=mmHg
